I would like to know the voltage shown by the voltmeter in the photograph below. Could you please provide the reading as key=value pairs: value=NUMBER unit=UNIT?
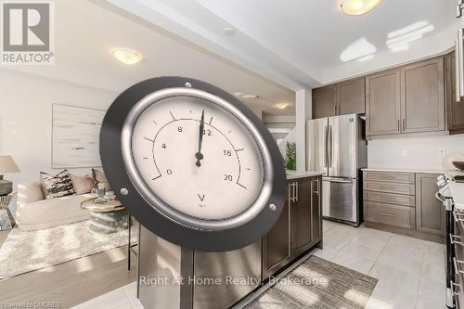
value=11 unit=V
